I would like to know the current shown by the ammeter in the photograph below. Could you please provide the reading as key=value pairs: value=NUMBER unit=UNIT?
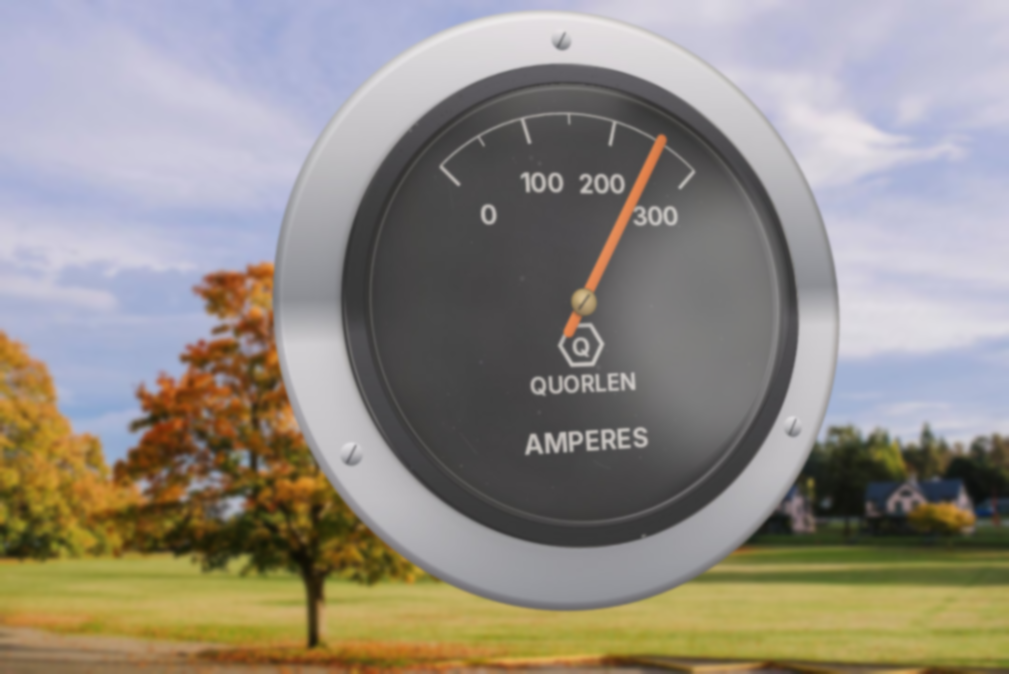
value=250 unit=A
